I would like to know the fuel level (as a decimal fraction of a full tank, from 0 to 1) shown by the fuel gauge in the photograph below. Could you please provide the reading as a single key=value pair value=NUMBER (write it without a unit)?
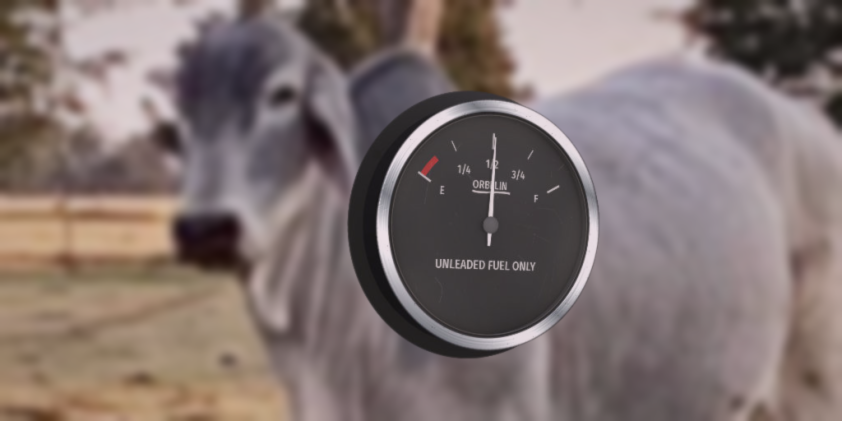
value=0.5
